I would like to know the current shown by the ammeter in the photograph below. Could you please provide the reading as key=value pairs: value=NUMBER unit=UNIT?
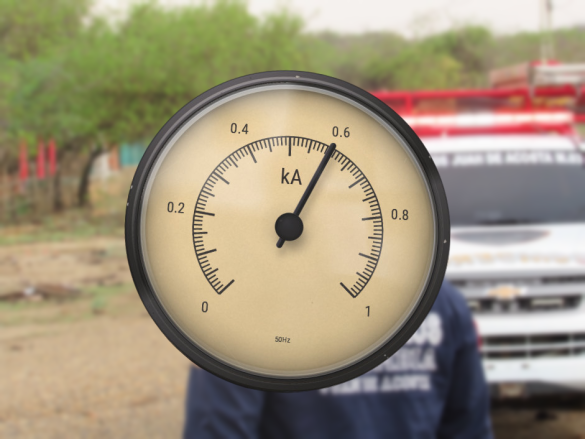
value=0.6 unit=kA
